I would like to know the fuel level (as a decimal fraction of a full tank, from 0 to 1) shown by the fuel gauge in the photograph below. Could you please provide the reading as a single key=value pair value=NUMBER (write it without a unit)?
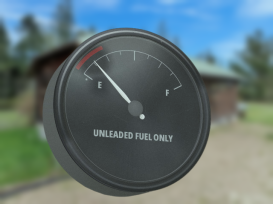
value=0.125
